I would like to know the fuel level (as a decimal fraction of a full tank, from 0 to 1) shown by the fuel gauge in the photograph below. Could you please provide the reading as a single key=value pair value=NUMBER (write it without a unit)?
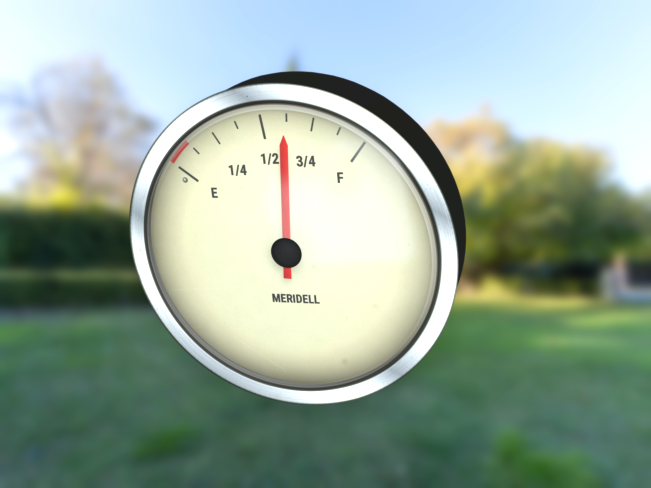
value=0.625
